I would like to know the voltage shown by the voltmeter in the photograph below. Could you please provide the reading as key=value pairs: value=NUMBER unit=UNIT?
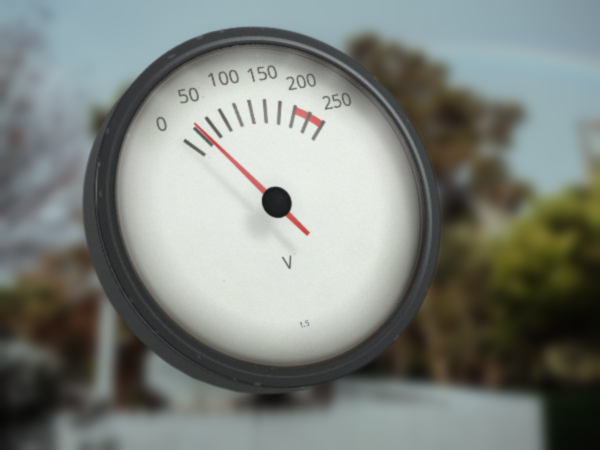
value=25 unit=V
